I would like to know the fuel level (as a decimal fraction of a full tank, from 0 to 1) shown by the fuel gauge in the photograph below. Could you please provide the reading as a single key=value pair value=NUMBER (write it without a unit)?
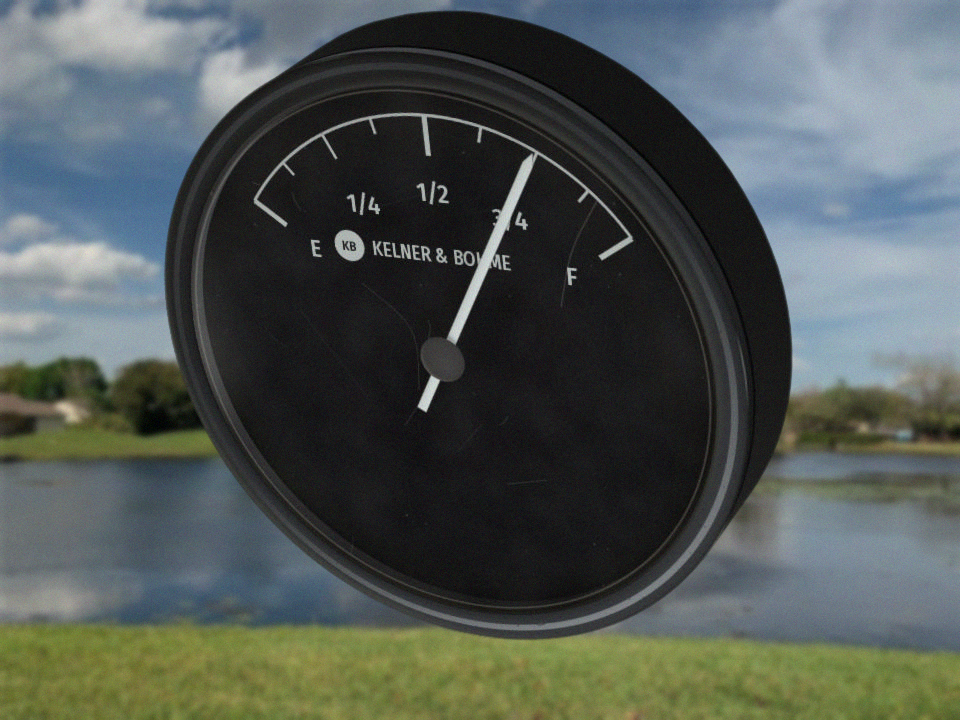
value=0.75
